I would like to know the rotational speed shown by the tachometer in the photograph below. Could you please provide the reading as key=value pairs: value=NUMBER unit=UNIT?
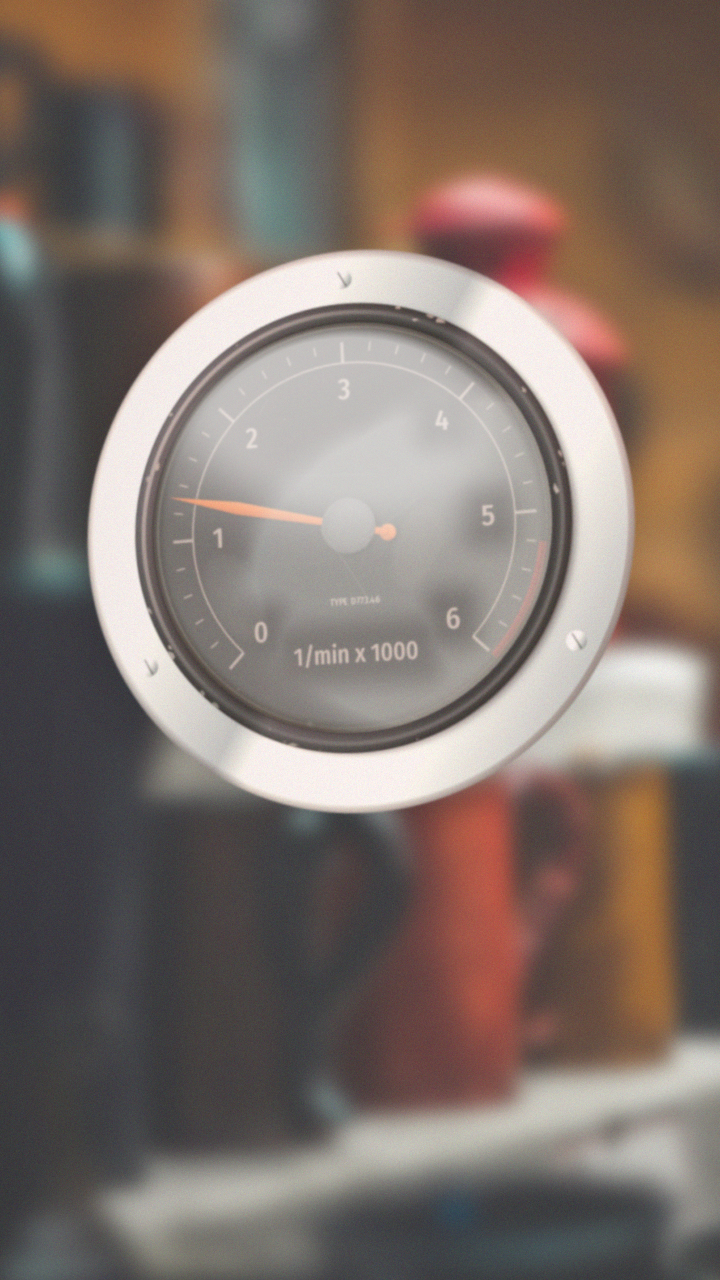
value=1300 unit=rpm
